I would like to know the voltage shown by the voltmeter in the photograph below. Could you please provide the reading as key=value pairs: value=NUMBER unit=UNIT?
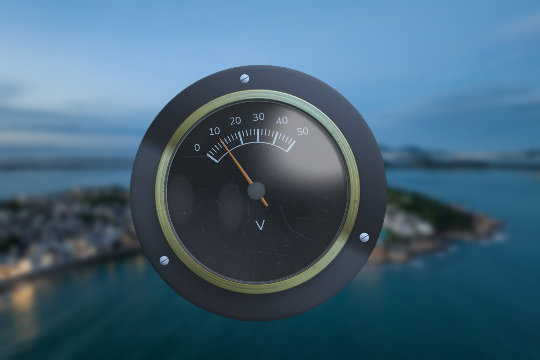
value=10 unit=V
